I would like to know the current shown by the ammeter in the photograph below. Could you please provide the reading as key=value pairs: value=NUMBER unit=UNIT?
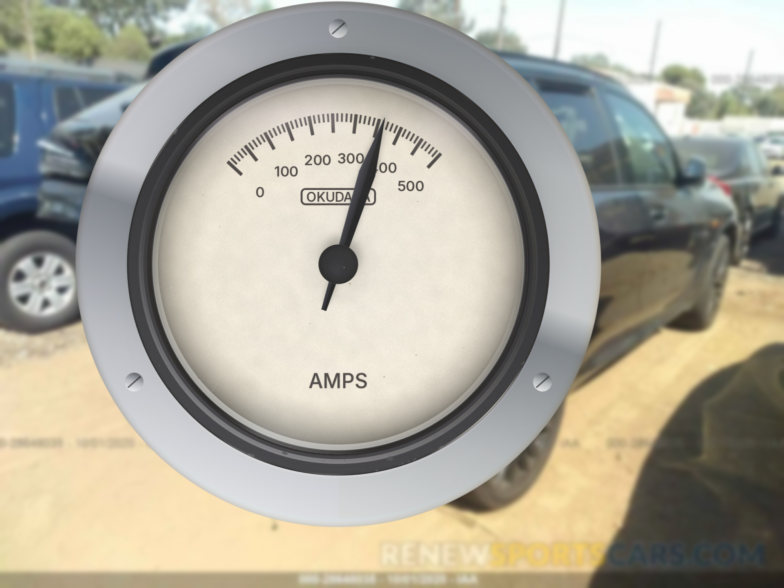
value=360 unit=A
